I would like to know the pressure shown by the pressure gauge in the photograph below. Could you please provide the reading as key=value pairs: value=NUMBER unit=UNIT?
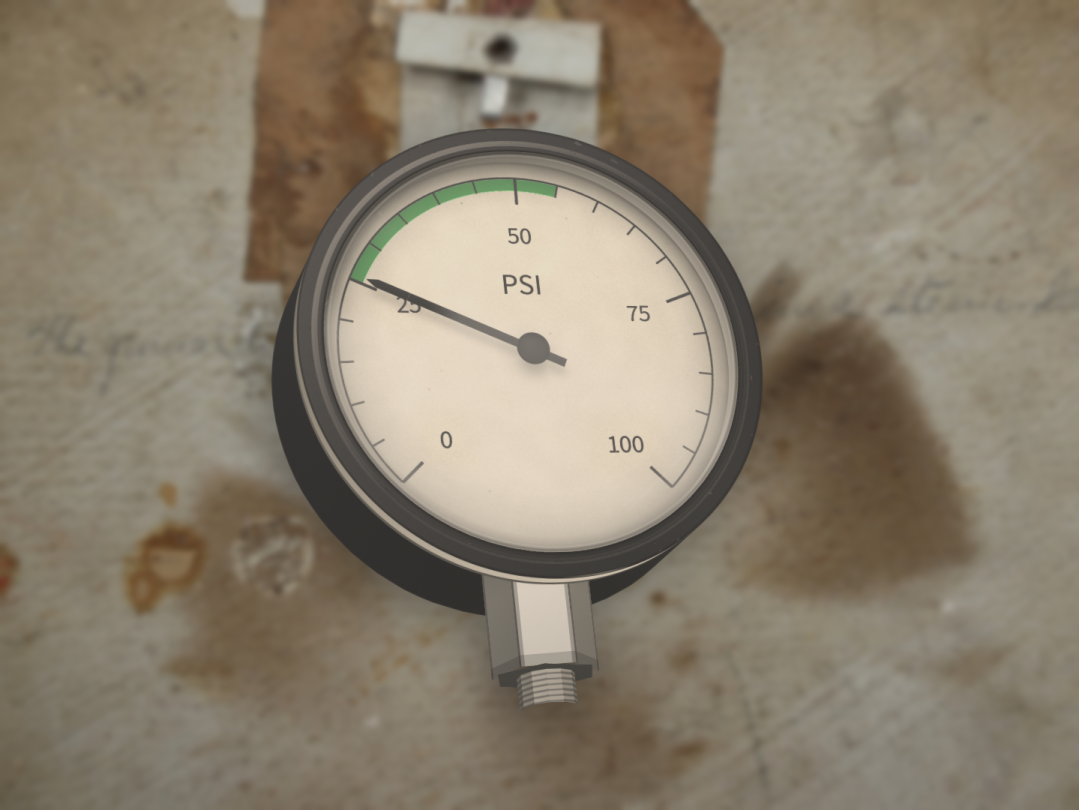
value=25 unit=psi
